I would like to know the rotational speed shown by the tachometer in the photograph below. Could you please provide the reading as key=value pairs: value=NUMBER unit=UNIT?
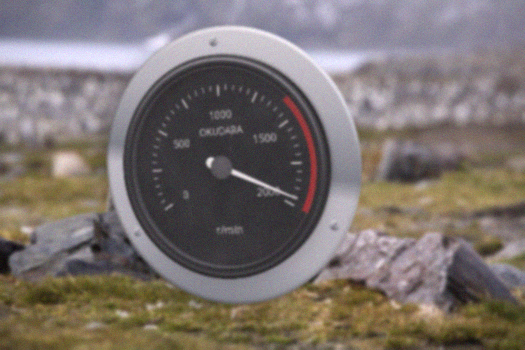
value=1950 unit=rpm
